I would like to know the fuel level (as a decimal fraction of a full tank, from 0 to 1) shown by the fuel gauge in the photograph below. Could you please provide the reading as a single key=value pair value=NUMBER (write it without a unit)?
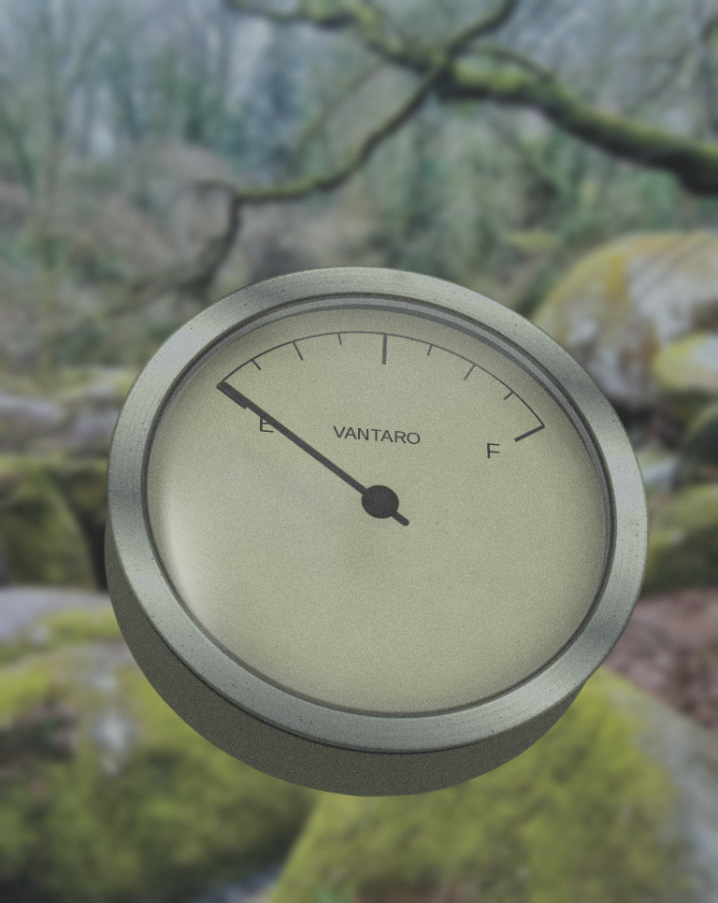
value=0
